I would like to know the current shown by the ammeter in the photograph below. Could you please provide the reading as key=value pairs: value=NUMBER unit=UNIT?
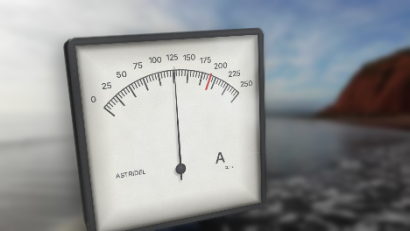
value=125 unit=A
